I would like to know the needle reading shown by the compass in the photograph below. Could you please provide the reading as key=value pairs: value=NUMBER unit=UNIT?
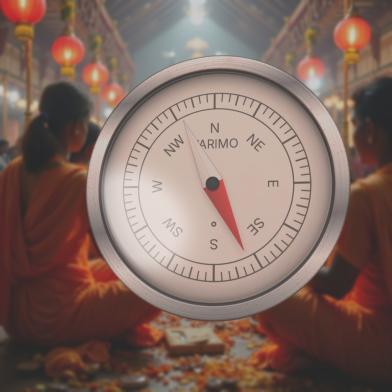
value=155 unit=°
